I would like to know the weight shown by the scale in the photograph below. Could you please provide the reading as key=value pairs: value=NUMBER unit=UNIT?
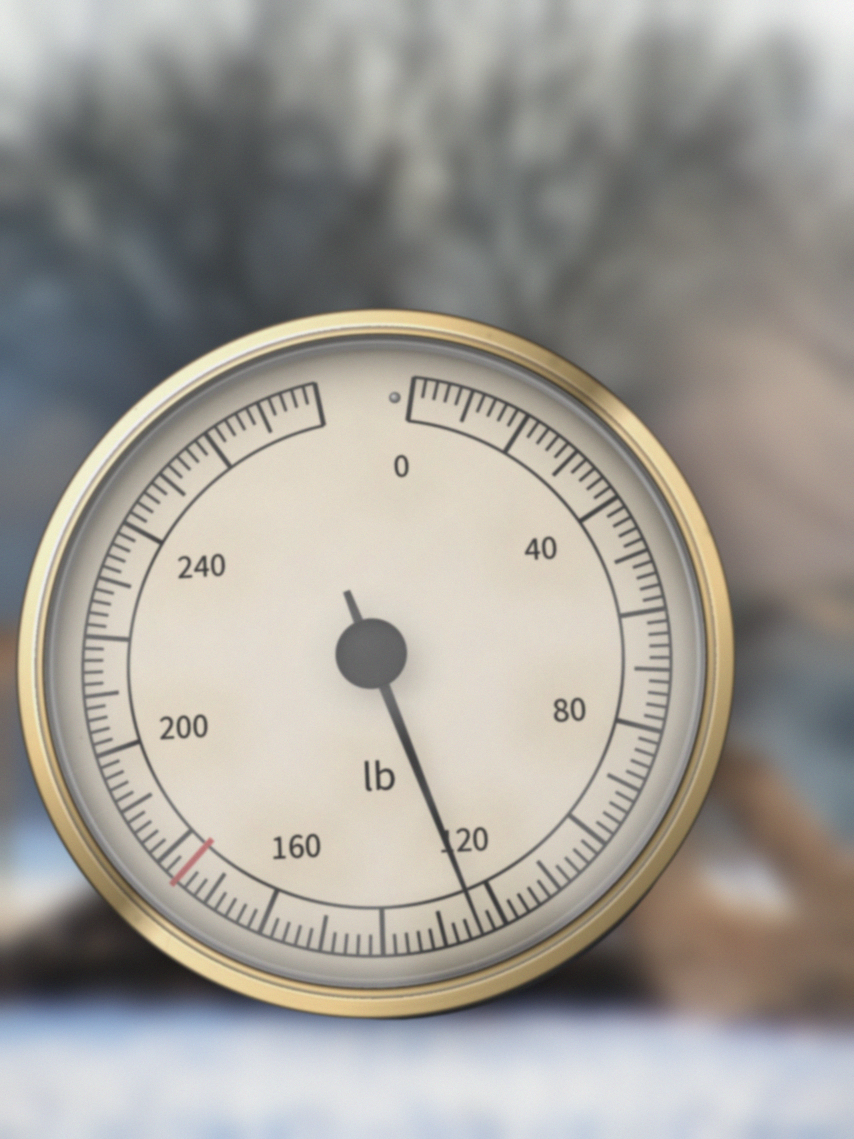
value=124 unit=lb
